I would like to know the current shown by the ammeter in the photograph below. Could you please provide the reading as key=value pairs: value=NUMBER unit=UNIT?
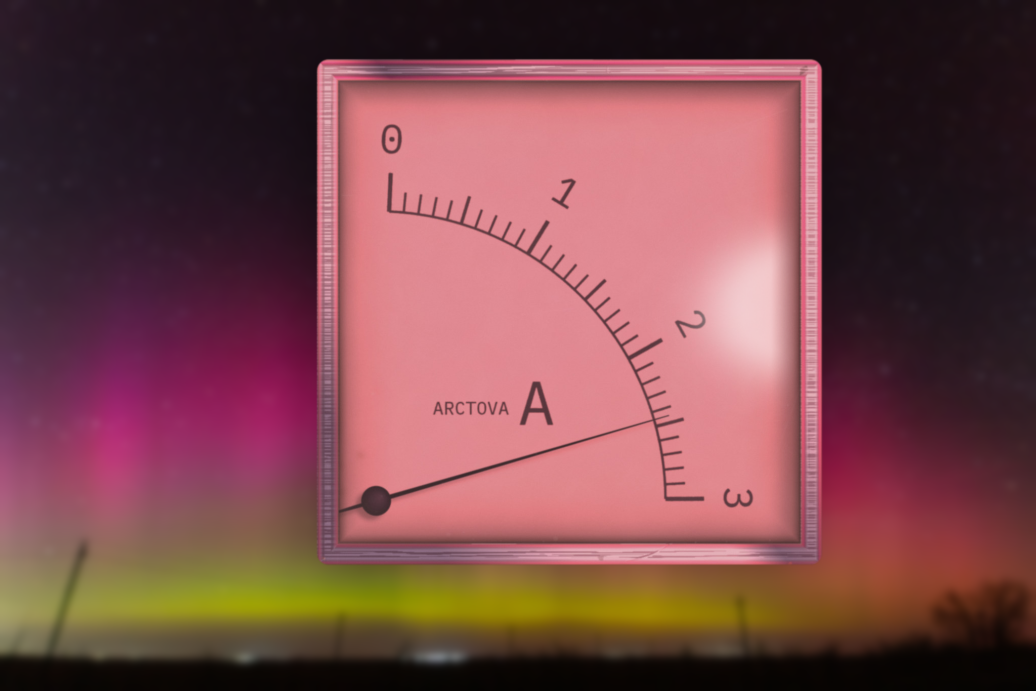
value=2.45 unit=A
